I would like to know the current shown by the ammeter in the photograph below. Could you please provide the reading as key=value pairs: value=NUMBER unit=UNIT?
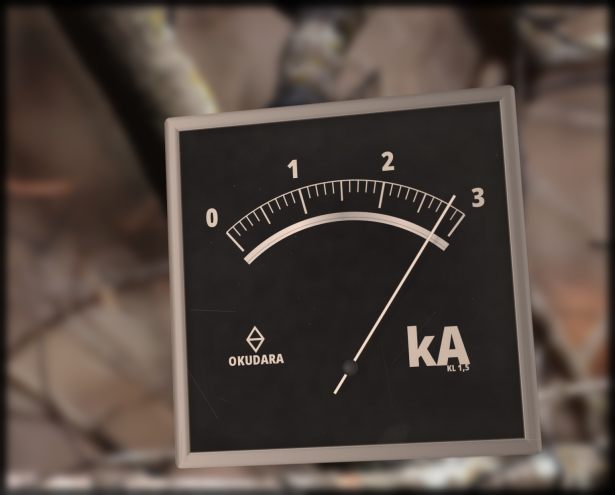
value=2.8 unit=kA
